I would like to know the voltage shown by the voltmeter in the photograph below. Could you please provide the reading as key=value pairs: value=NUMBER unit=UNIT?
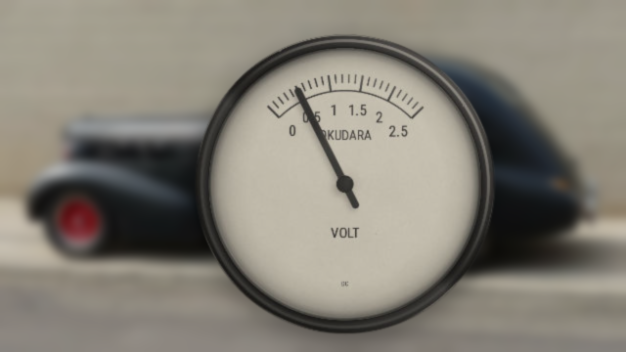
value=0.5 unit=V
